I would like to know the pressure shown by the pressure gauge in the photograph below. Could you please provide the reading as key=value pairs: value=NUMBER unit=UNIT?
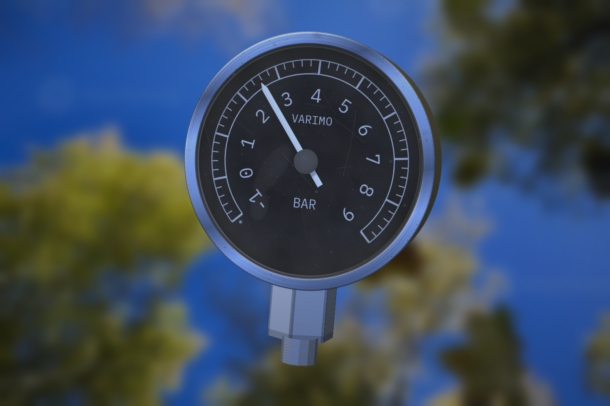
value=2.6 unit=bar
